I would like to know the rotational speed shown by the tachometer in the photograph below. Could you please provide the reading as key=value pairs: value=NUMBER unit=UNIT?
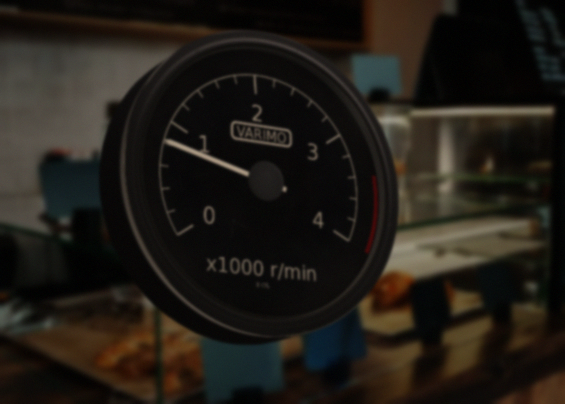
value=800 unit=rpm
